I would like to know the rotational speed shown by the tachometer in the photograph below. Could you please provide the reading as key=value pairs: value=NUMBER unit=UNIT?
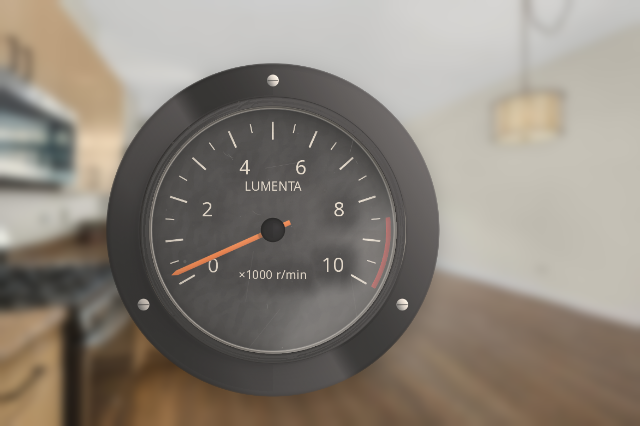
value=250 unit=rpm
